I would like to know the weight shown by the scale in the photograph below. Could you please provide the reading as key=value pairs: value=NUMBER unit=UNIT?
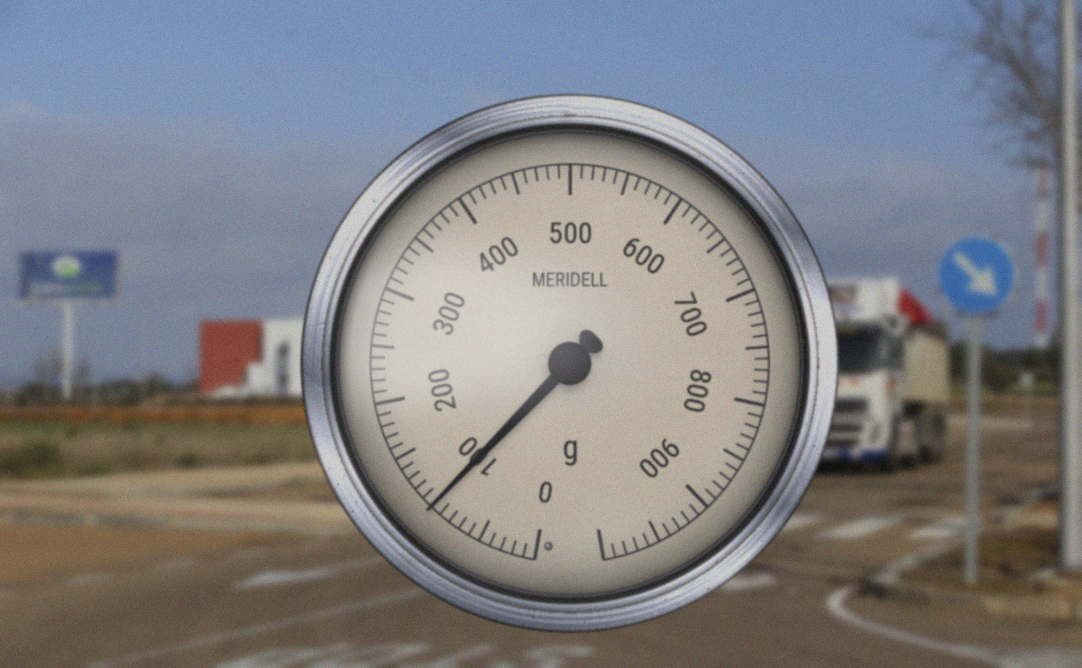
value=100 unit=g
